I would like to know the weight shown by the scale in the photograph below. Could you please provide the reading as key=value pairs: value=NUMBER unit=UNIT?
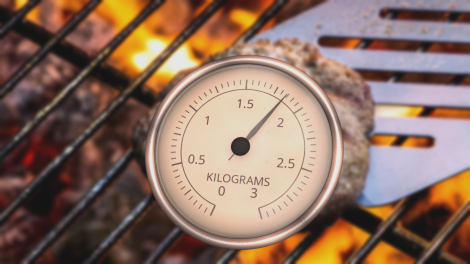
value=1.85 unit=kg
